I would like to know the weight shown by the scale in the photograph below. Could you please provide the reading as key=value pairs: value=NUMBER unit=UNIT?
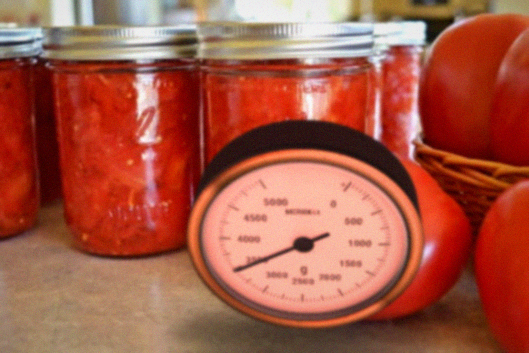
value=3500 unit=g
